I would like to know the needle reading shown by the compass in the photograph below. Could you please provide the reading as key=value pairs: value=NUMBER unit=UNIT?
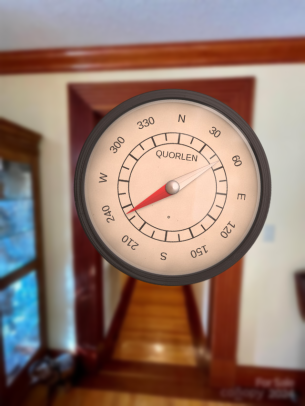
value=232.5 unit=°
